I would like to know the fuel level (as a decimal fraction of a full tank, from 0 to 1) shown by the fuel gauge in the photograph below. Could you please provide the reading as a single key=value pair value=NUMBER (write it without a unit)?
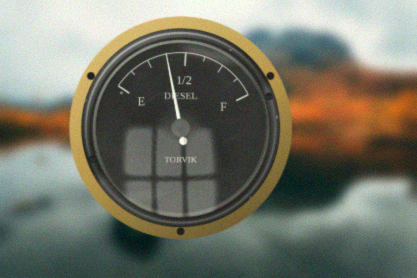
value=0.375
